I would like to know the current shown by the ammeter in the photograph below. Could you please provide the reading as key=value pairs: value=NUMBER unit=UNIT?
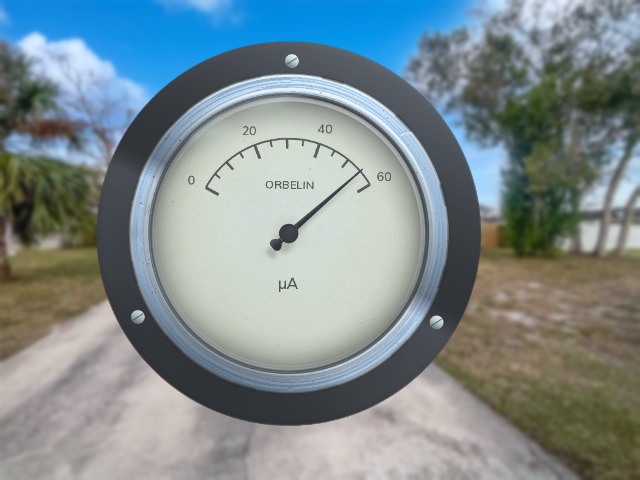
value=55 unit=µA
